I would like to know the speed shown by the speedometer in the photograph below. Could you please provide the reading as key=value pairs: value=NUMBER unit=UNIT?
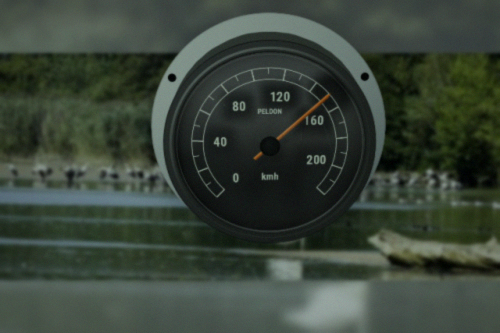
value=150 unit=km/h
